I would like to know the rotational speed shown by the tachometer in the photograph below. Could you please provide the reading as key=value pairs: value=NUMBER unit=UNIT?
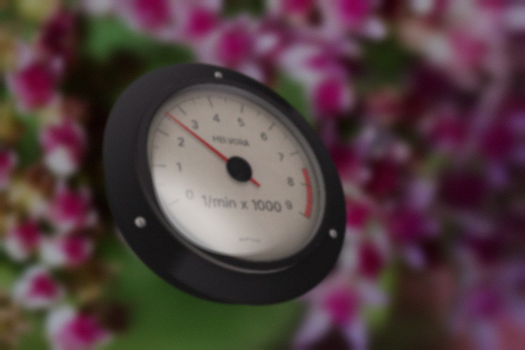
value=2500 unit=rpm
